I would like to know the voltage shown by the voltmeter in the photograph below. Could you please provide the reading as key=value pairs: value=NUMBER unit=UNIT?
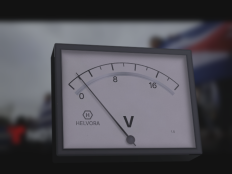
value=2 unit=V
